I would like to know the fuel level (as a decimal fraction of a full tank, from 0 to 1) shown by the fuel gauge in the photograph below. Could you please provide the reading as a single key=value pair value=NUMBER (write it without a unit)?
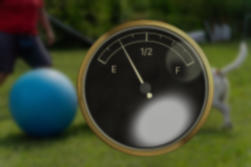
value=0.25
